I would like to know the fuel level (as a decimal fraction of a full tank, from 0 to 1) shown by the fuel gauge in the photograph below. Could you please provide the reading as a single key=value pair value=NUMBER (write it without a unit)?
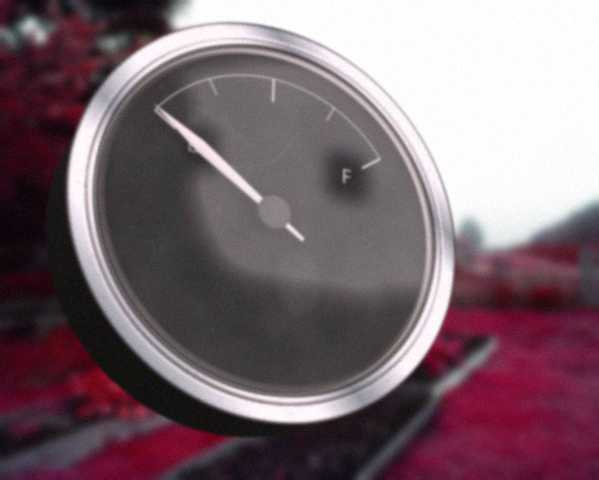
value=0
